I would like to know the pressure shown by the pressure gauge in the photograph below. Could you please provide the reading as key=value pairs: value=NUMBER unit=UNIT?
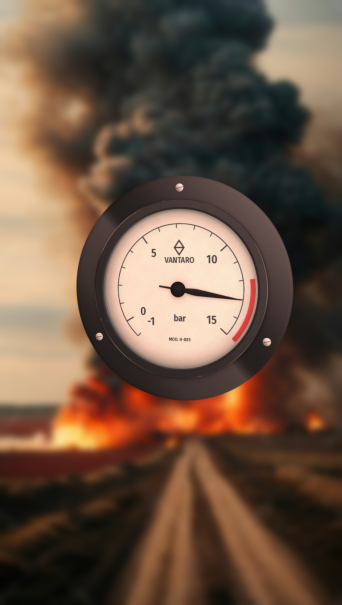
value=13 unit=bar
